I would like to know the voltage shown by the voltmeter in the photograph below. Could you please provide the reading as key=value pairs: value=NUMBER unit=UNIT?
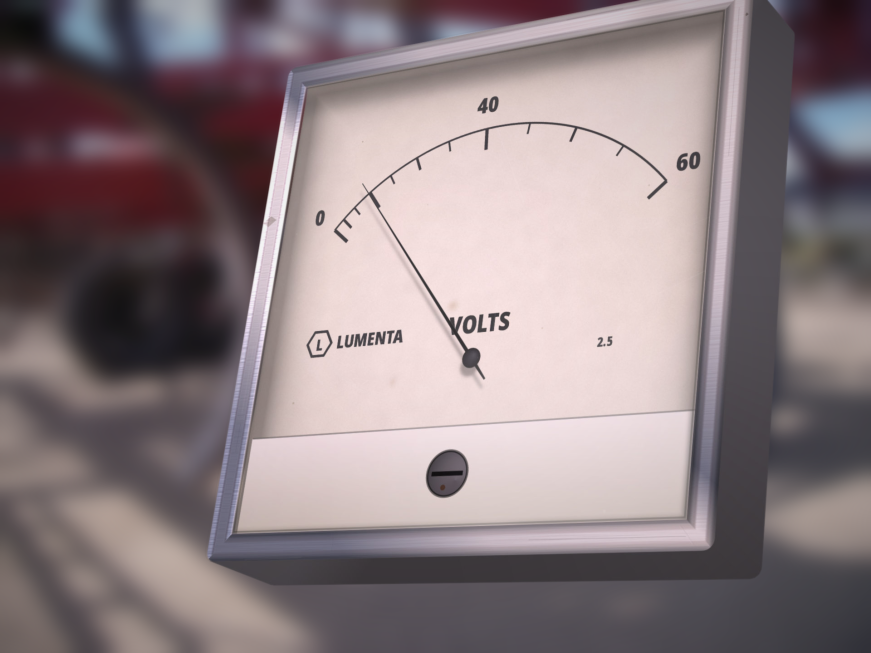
value=20 unit=V
